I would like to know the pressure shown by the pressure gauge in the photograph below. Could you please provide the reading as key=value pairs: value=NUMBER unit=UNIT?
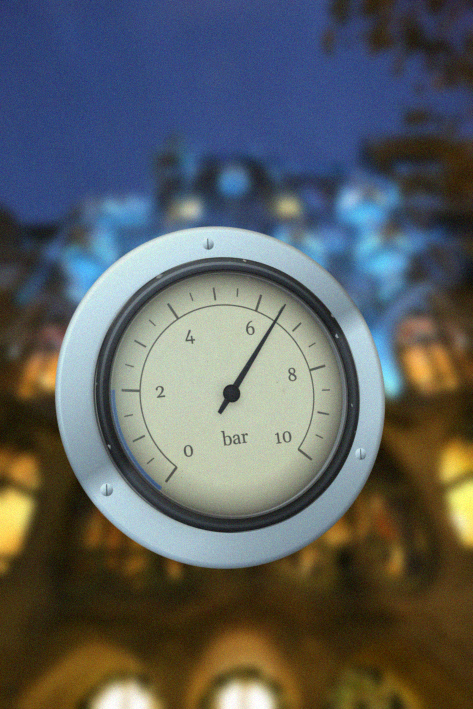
value=6.5 unit=bar
